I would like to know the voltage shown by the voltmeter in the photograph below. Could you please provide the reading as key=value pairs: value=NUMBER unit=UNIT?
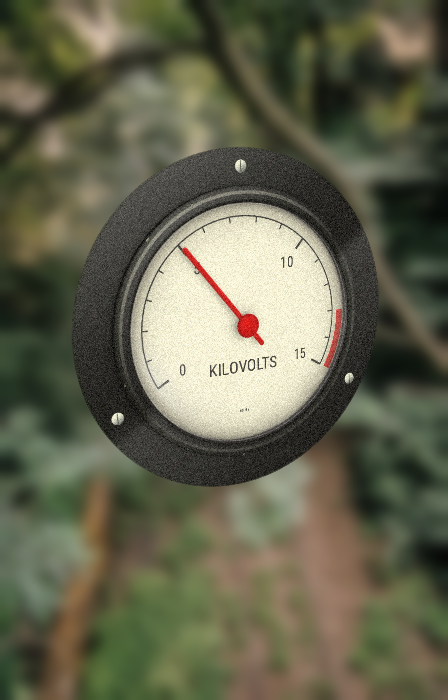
value=5 unit=kV
